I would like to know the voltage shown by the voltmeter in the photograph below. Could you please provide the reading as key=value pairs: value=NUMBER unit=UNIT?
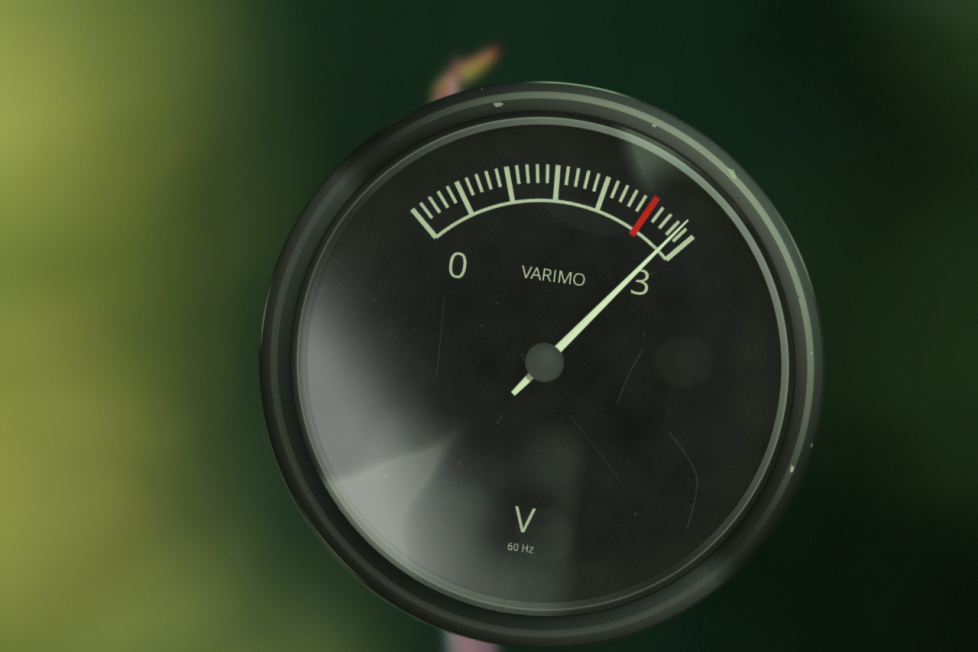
value=2.85 unit=V
